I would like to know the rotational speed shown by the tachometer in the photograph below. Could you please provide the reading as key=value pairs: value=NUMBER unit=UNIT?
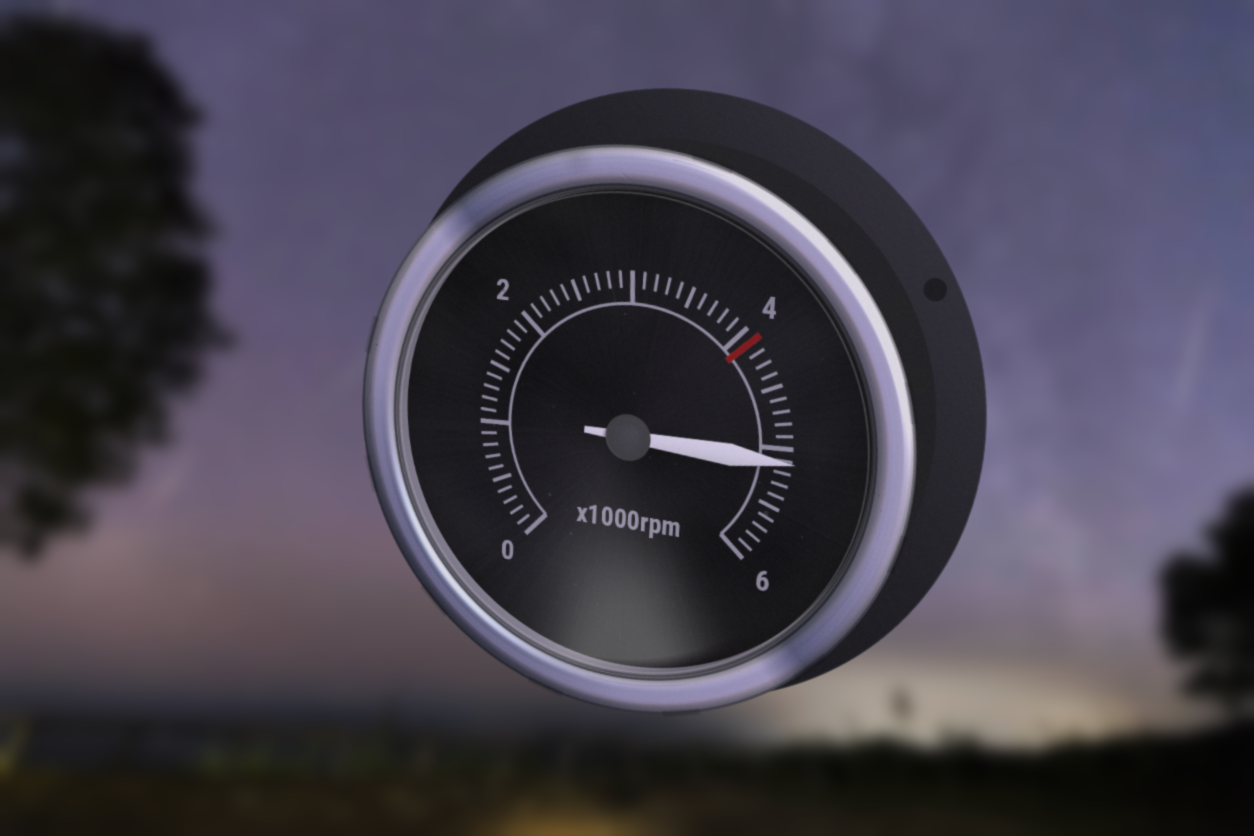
value=5100 unit=rpm
